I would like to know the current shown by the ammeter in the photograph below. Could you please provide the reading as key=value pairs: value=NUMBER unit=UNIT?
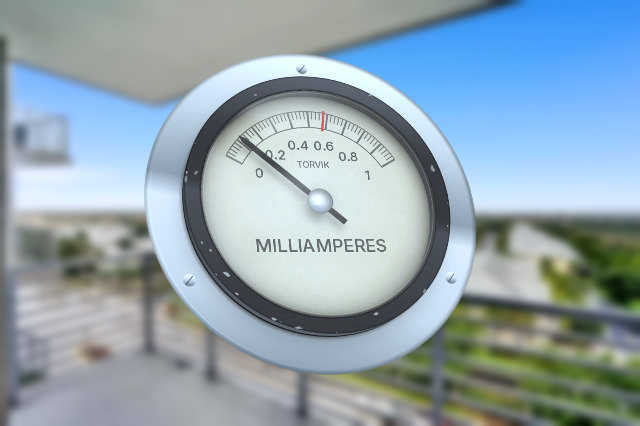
value=0.1 unit=mA
